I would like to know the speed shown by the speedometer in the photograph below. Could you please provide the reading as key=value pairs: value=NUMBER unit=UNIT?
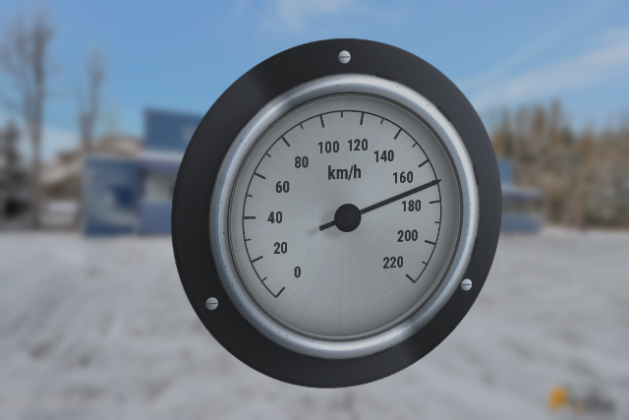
value=170 unit=km/h
